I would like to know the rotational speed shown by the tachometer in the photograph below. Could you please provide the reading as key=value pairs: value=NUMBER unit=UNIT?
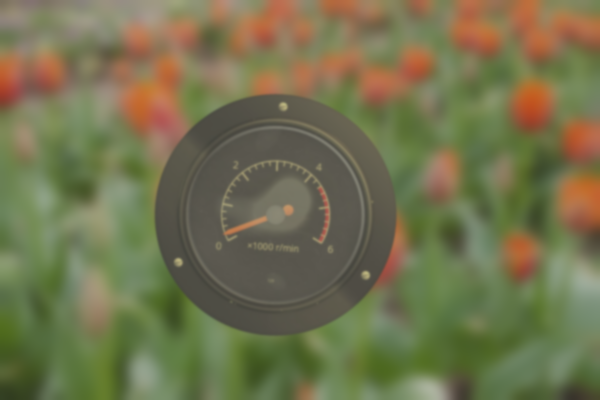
value=200 unit=rpm
